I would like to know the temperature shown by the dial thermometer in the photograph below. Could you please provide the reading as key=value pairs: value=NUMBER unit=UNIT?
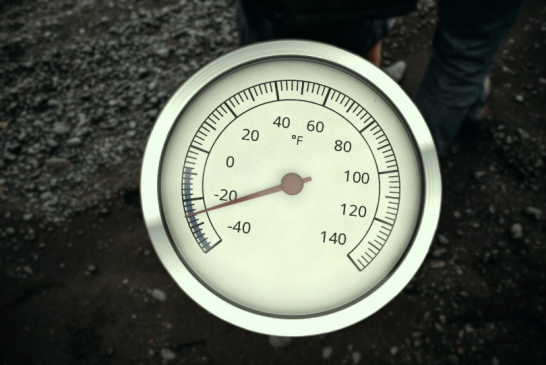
value=-26 unit=°F
